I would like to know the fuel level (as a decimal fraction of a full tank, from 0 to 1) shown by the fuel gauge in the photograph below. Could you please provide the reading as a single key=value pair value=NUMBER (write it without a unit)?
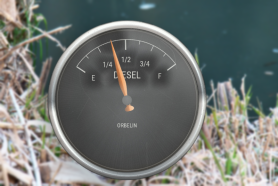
value=0.375
